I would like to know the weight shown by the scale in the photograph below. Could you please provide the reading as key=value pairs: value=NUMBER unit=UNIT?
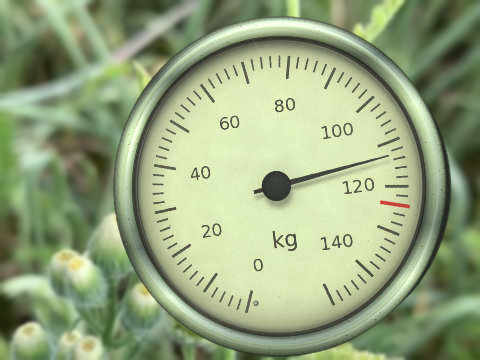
value=113 unit=kg
